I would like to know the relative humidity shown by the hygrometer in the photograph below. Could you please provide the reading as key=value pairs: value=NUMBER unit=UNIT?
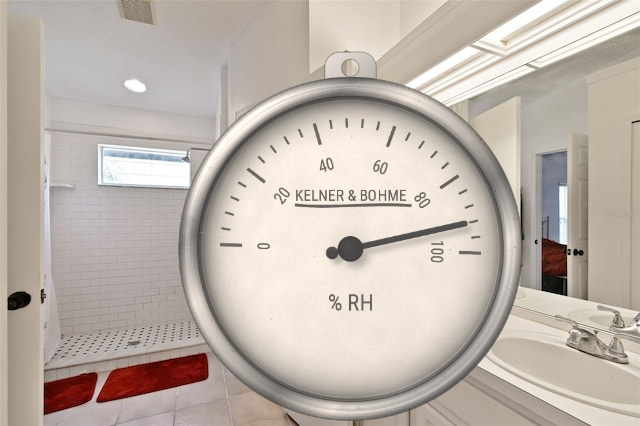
value=92 unit=%
